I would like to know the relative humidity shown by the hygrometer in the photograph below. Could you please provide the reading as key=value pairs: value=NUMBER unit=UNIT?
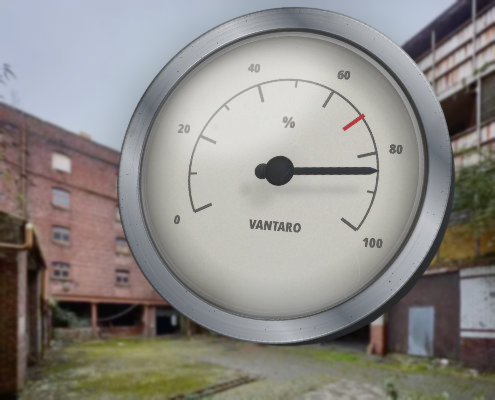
value=85 unit=%
